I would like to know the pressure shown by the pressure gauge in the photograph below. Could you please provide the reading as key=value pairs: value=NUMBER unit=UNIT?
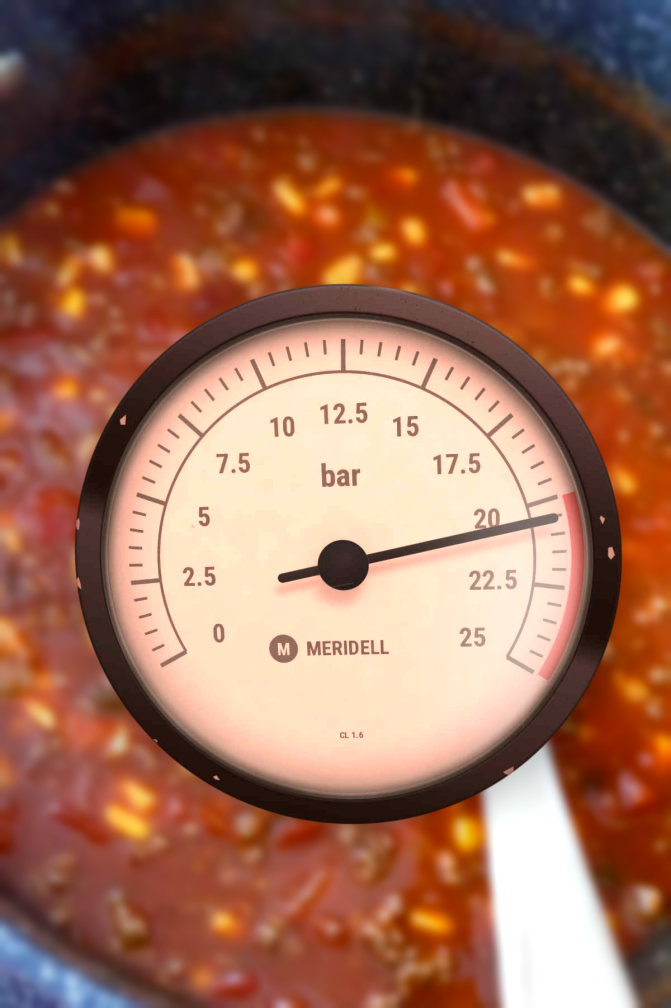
value=20.5 unit=bar
